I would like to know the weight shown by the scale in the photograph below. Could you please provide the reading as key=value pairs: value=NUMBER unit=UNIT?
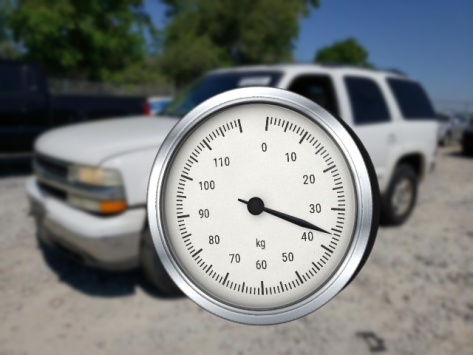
value=36 unit=kg
